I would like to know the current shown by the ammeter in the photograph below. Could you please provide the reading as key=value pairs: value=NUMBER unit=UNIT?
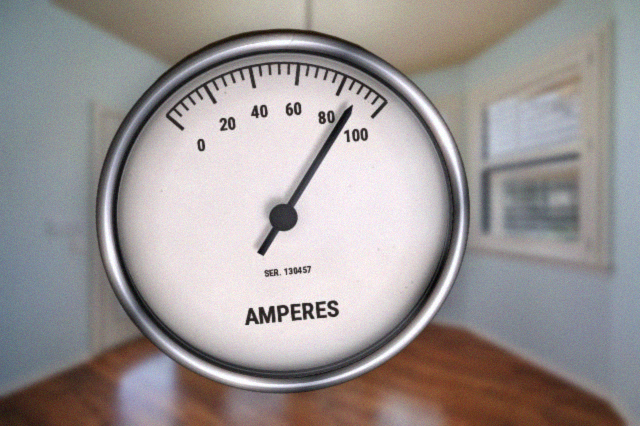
value=88 unit=A
